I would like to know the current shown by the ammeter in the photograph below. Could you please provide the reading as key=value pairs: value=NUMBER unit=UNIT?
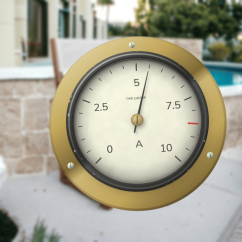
value=5.5 unit=A
